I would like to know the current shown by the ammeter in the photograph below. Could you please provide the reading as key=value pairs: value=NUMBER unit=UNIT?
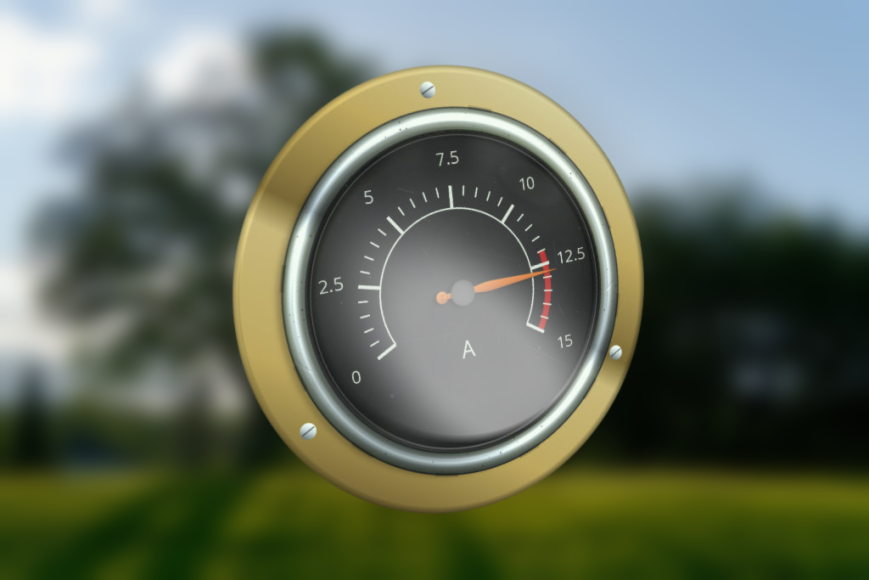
value=12.75 unit=A
